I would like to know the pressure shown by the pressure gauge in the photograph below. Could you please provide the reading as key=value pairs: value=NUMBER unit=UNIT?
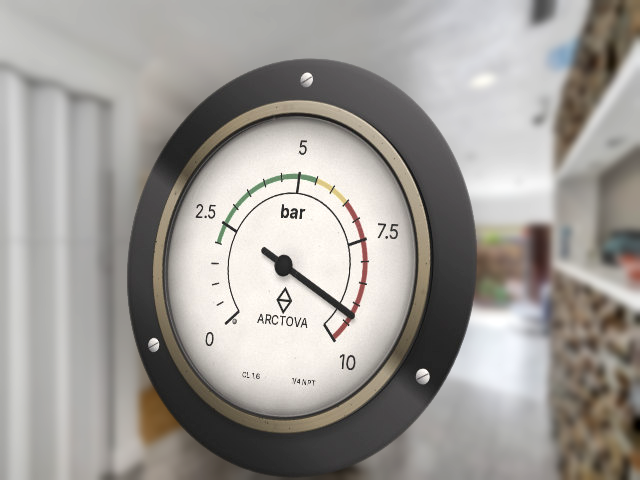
value=9.25 unit=bar
